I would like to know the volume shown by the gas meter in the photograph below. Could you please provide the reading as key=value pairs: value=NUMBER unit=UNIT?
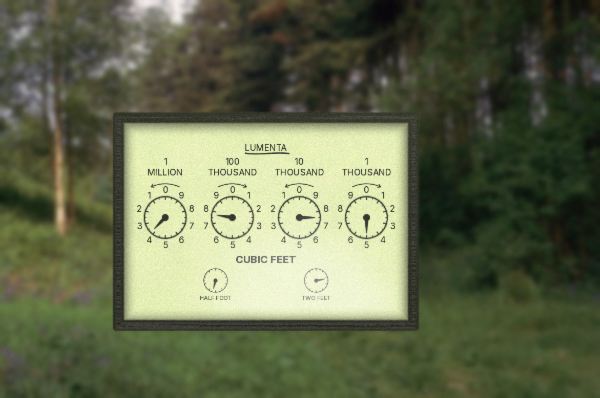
value=377500 unit=ft³
